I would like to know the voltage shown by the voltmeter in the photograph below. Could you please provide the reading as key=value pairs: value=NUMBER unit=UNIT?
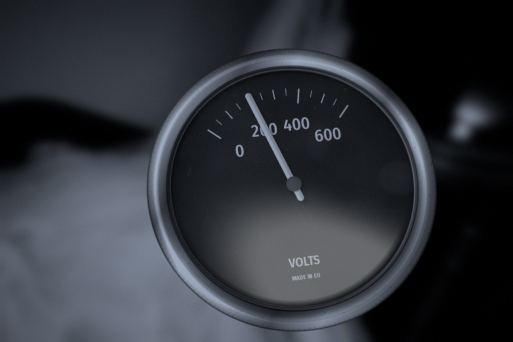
value=200 unit=V
